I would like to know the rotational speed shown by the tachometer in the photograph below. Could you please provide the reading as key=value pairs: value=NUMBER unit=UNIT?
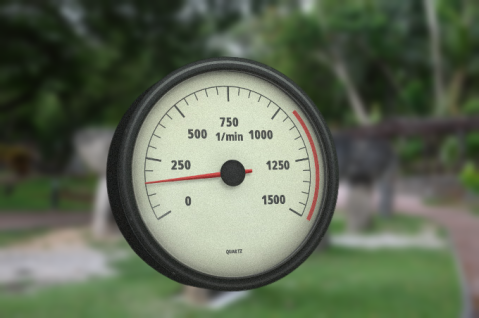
value=150 unit=rpm
